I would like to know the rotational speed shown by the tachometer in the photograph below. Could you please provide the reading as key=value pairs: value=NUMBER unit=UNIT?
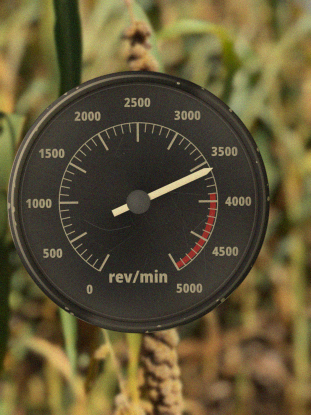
value=3600 unit=rpm
